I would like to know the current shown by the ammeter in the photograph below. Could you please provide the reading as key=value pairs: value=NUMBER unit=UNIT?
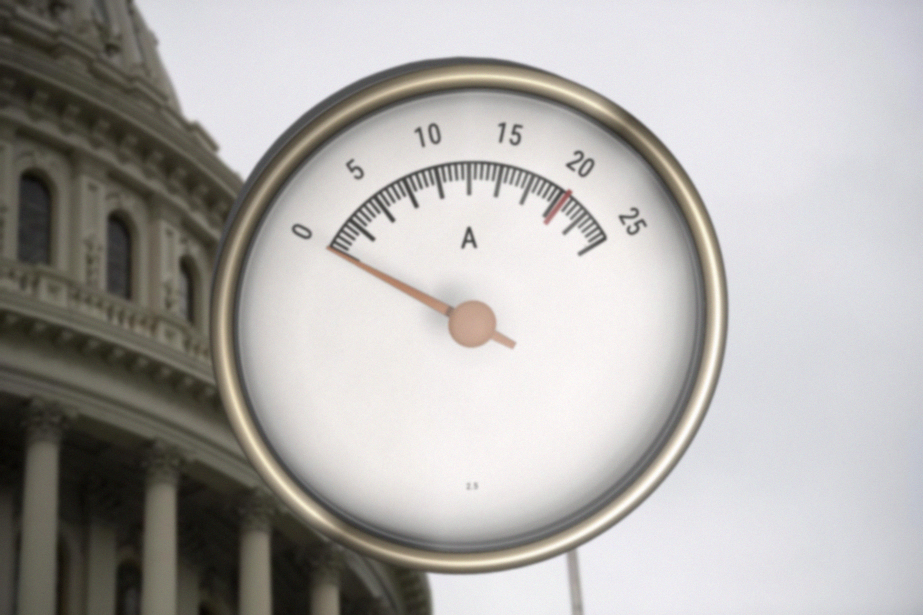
value=0 unit=A
